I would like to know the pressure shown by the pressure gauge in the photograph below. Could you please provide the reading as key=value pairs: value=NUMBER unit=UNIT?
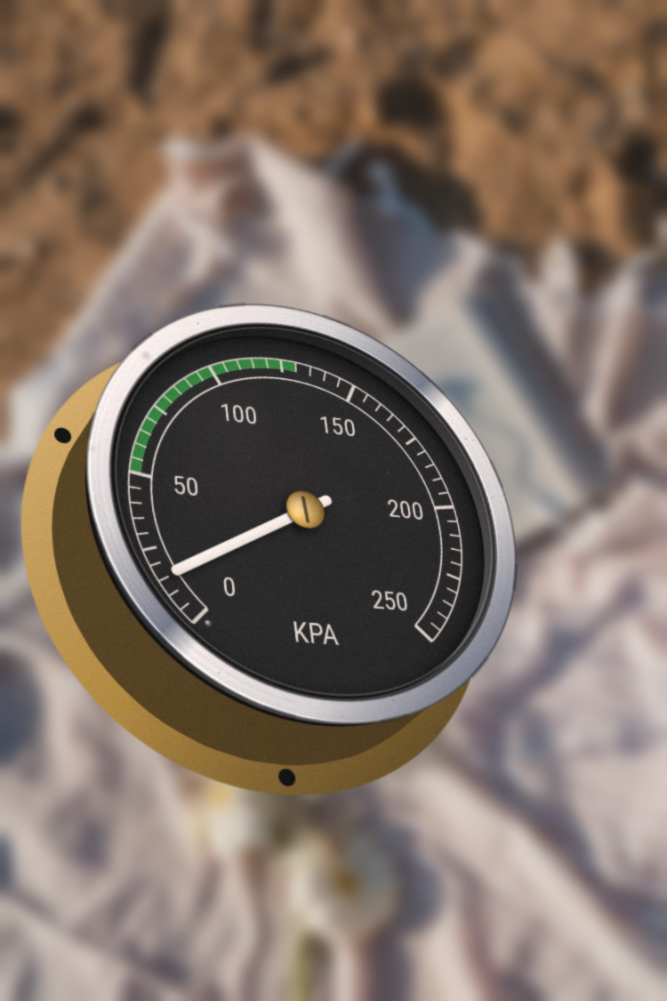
value=15 unit=kPa
